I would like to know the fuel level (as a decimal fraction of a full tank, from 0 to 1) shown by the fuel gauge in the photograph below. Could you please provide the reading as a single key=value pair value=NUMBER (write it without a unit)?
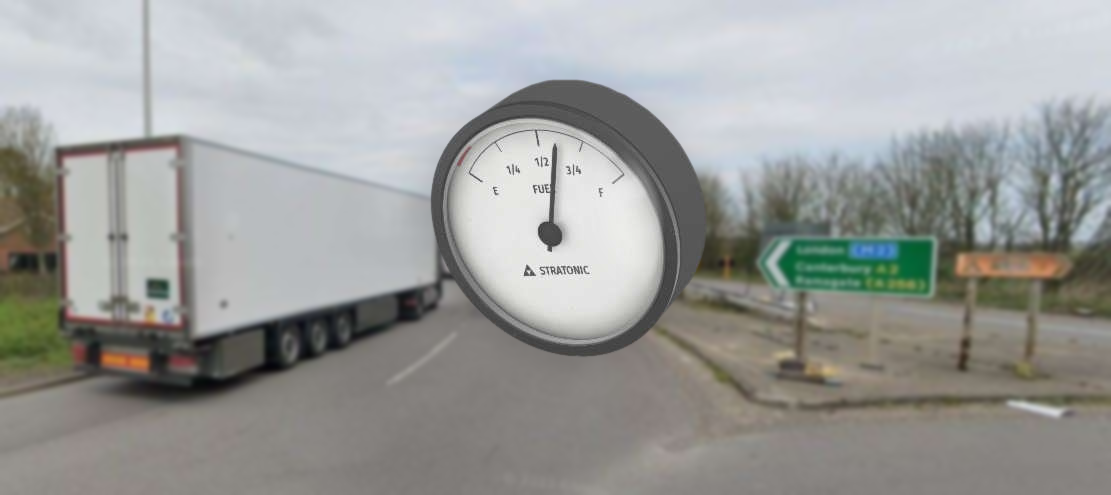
value=0.625
